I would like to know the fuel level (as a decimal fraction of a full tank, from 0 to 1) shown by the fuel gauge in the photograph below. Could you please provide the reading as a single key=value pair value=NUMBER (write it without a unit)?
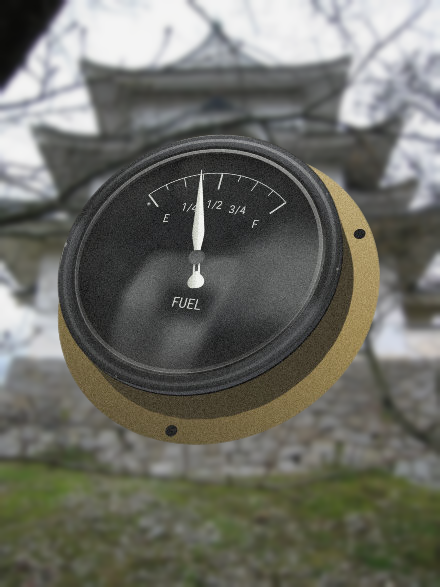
value=0.375
